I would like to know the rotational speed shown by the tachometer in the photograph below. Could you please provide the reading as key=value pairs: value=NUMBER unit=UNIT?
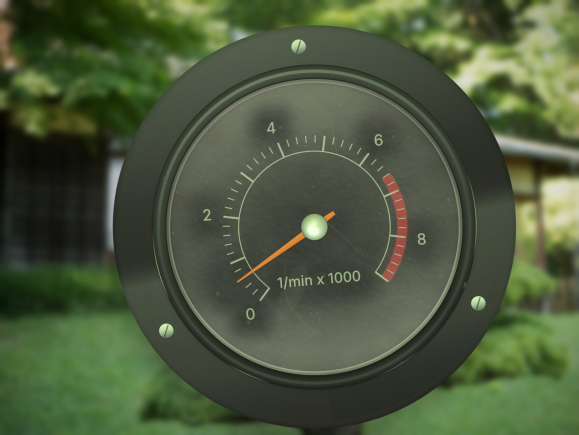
value=600 unit=rpm
